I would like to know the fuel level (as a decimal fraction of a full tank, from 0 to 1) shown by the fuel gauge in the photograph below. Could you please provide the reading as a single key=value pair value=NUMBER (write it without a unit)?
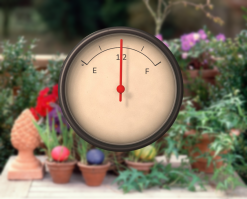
value=0.5
